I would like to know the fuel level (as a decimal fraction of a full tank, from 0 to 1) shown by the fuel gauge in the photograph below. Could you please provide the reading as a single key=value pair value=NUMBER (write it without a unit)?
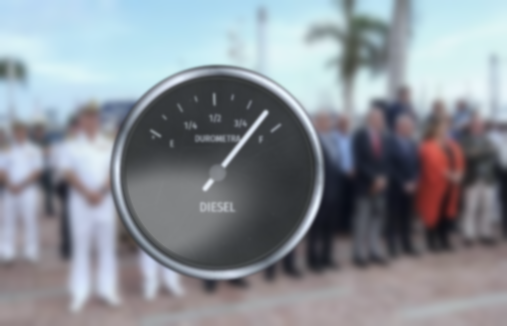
value=0.875
